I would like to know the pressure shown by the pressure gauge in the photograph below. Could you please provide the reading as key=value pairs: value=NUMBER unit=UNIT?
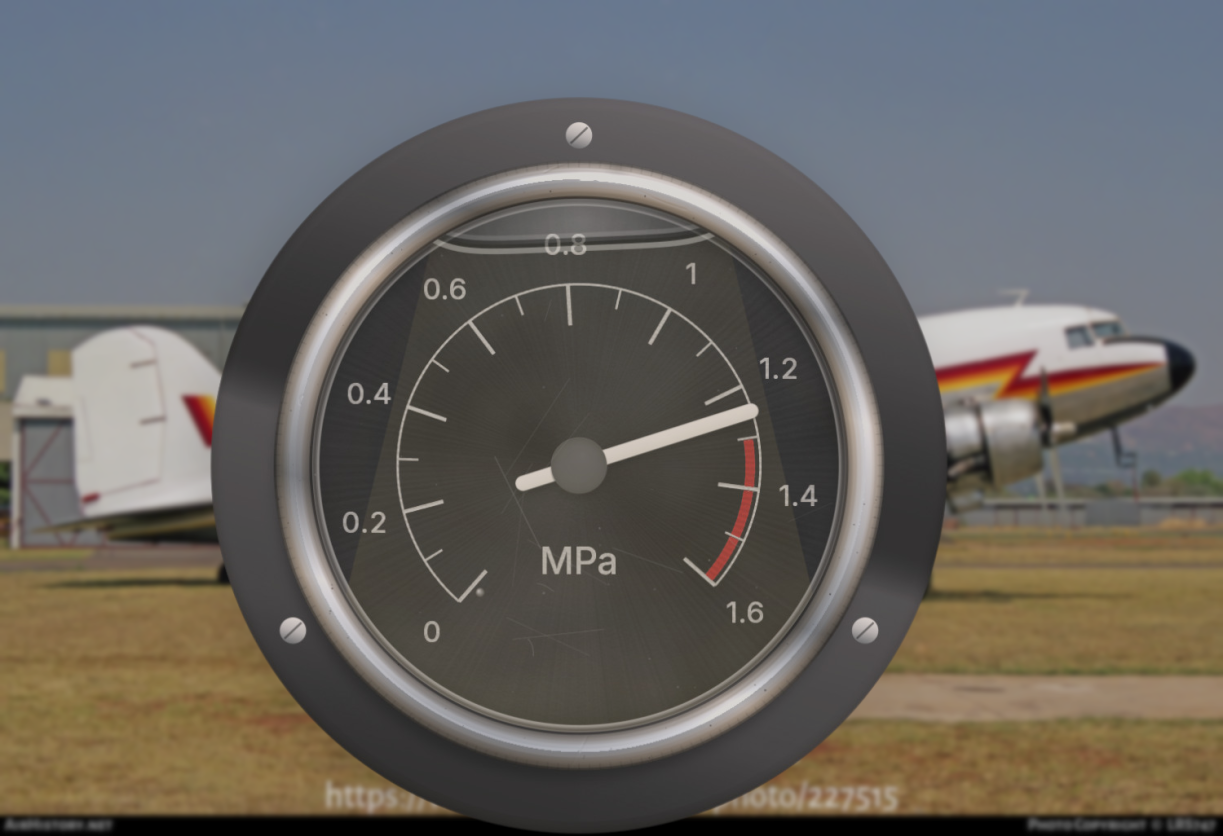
value=1.25 unit=MPa
